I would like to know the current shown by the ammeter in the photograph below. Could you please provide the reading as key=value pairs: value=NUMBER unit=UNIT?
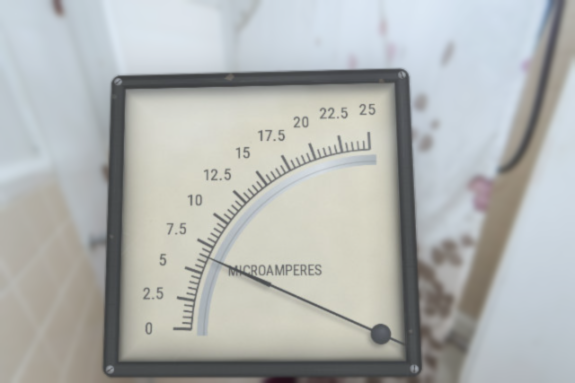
value=6.5 unit=µA
